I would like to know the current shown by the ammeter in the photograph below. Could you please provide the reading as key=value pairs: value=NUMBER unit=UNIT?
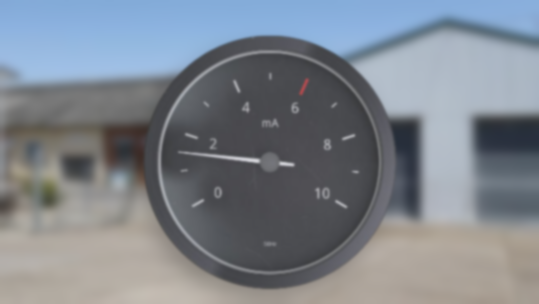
value=1.5 unit=mA
